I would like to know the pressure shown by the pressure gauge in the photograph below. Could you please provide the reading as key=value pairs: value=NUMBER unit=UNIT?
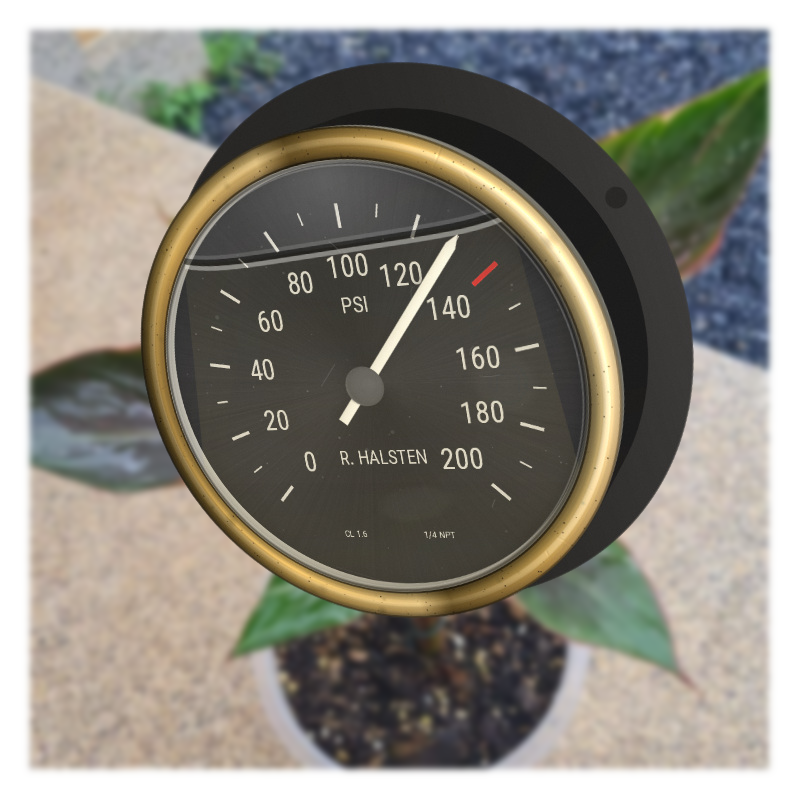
value=130 unit=psi
